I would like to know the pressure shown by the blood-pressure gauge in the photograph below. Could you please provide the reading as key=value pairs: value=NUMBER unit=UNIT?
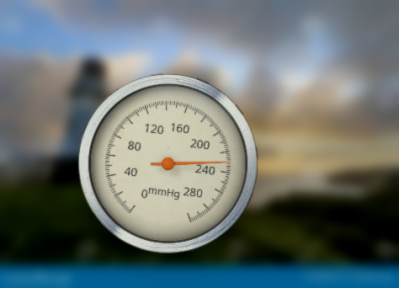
value=230 unit=mmHg
